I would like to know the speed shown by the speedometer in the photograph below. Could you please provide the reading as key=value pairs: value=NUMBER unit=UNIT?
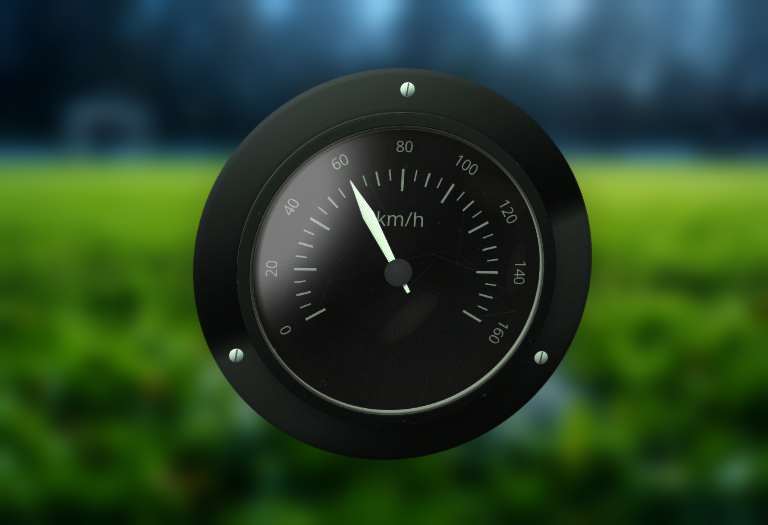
value=60 unit=km/h
